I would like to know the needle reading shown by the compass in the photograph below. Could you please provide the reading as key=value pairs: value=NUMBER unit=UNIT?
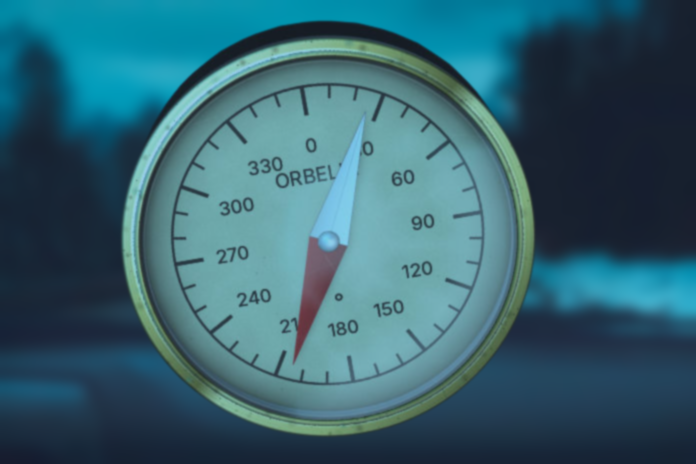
value=205 unit=°
